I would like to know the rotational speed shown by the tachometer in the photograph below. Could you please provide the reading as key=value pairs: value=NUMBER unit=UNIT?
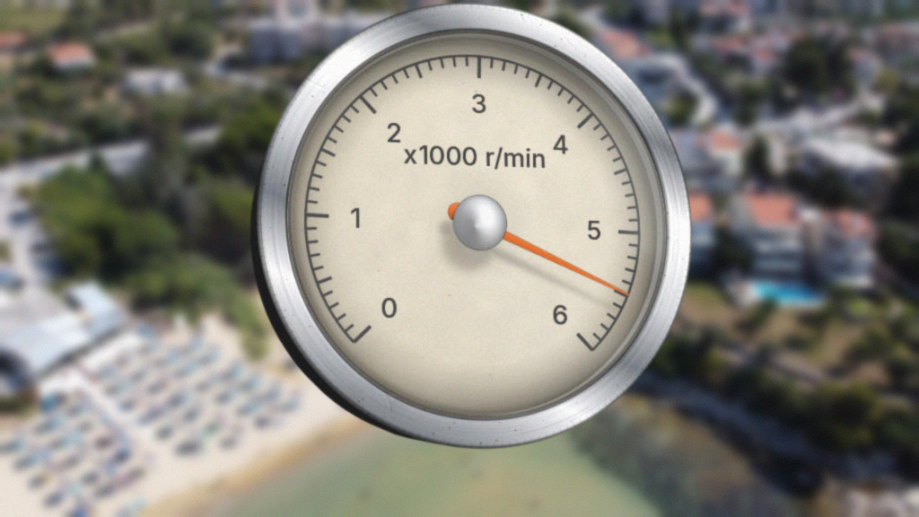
value=5500 unit=rpm
